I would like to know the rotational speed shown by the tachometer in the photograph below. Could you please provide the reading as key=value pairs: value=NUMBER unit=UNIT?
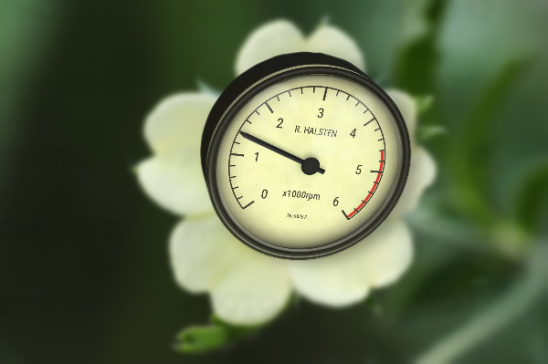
value=1400 unit=rpm
